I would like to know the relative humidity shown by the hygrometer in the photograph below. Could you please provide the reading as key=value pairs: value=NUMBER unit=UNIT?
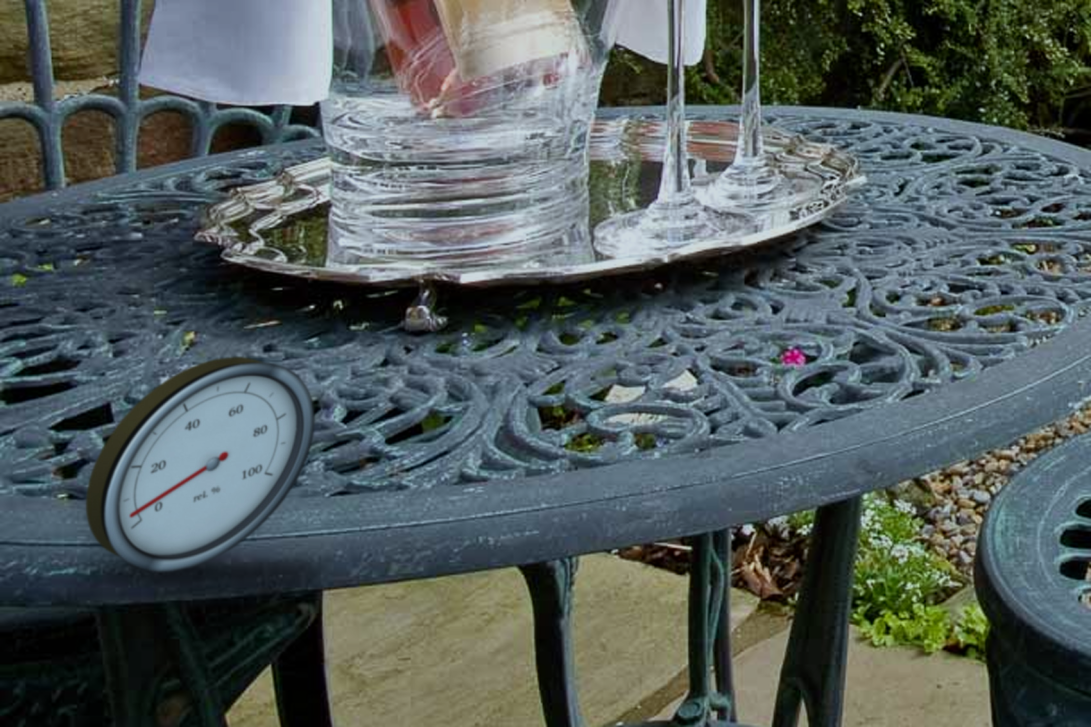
value=5 unit=%
